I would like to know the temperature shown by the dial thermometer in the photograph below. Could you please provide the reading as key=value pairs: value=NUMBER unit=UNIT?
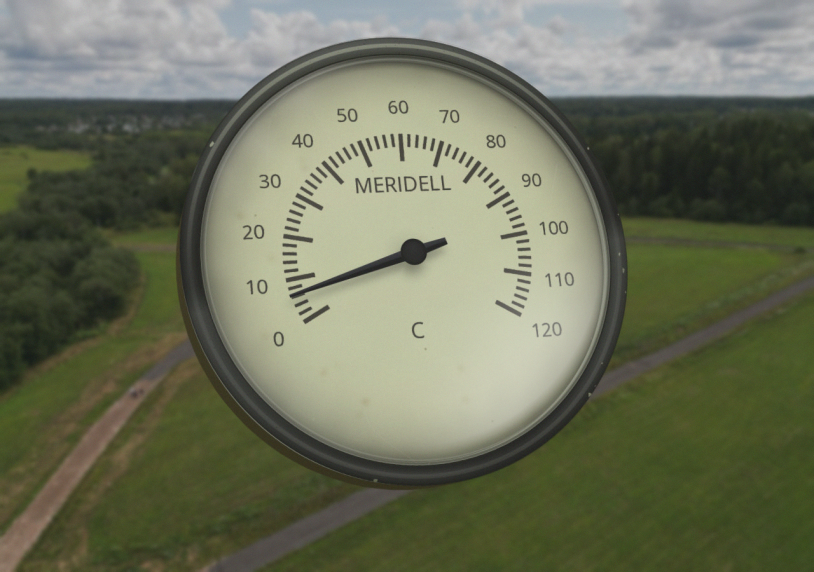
value=6 unit=°C
